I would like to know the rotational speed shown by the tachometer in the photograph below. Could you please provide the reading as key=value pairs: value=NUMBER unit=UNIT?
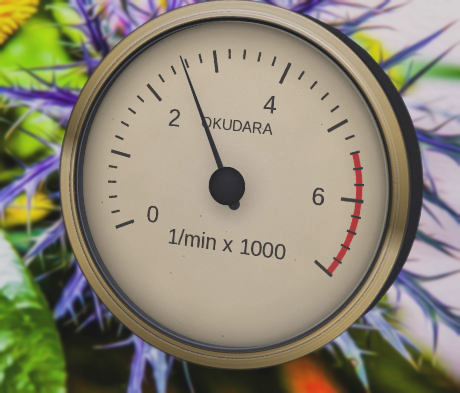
value=2600 unit=rpm
